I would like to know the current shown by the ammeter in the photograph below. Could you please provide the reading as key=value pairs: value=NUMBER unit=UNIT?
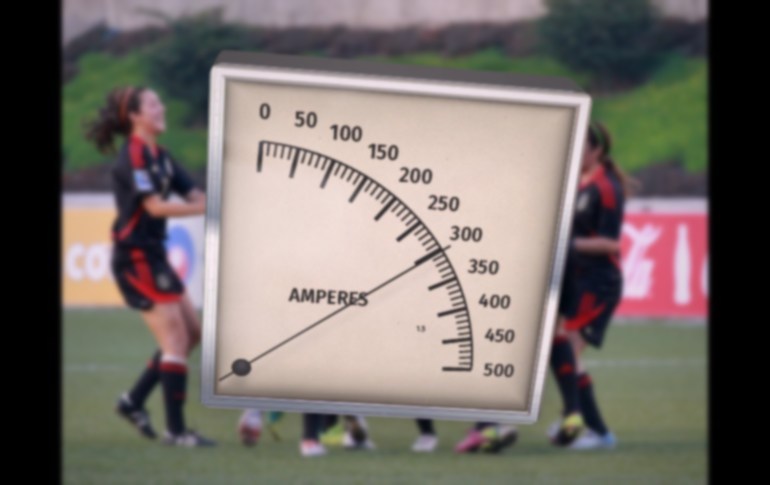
value=300 unit=A
